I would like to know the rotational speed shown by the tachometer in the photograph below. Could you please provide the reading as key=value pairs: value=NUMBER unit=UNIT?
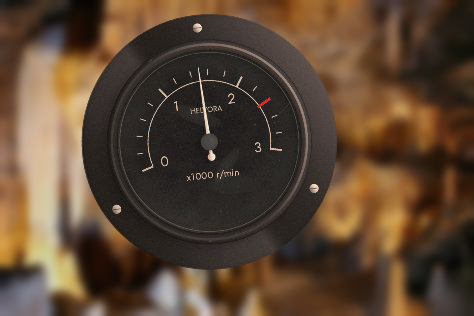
value=1500 unit=rpm
